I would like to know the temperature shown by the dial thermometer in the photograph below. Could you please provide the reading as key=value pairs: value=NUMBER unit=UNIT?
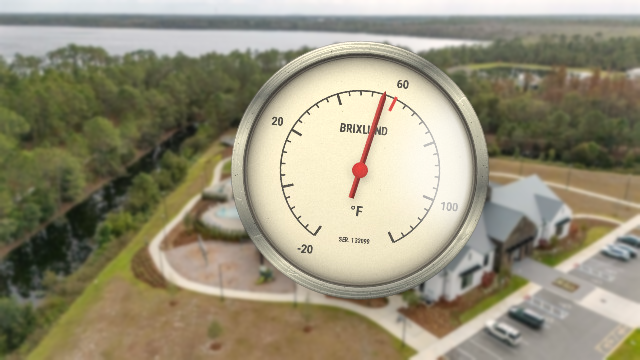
value=56 unit=°F
